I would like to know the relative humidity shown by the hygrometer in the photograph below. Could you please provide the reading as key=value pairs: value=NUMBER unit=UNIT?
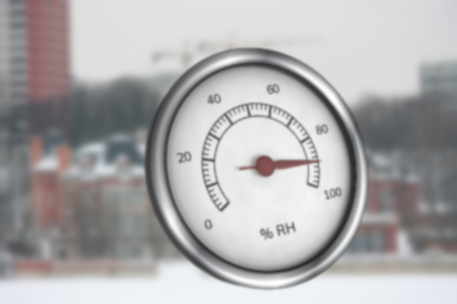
value=90 unit=%
